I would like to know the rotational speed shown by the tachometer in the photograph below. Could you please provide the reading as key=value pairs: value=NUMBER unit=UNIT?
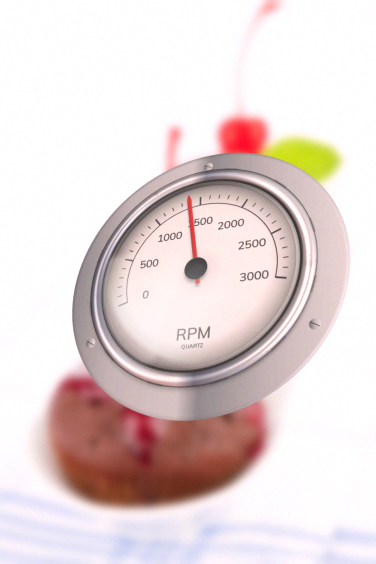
value=1400 unit=rpm
